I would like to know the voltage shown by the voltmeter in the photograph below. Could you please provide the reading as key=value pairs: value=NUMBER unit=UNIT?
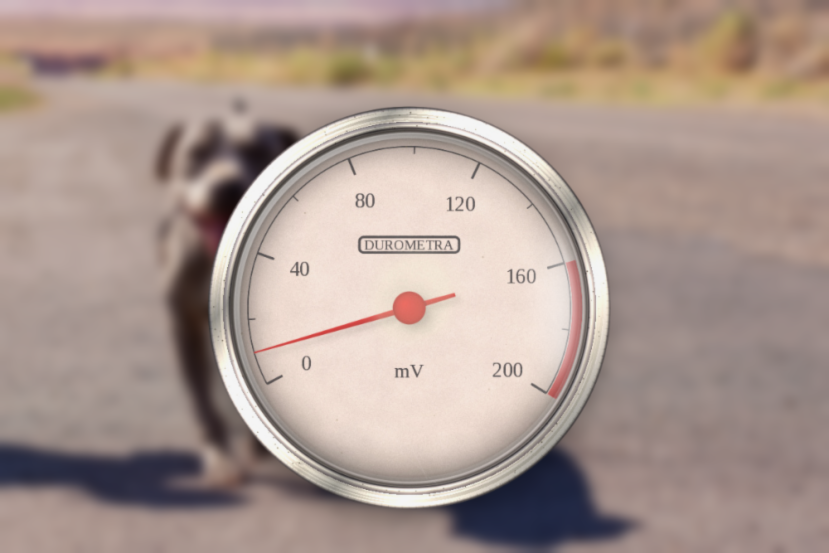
value=10 unit=mV
